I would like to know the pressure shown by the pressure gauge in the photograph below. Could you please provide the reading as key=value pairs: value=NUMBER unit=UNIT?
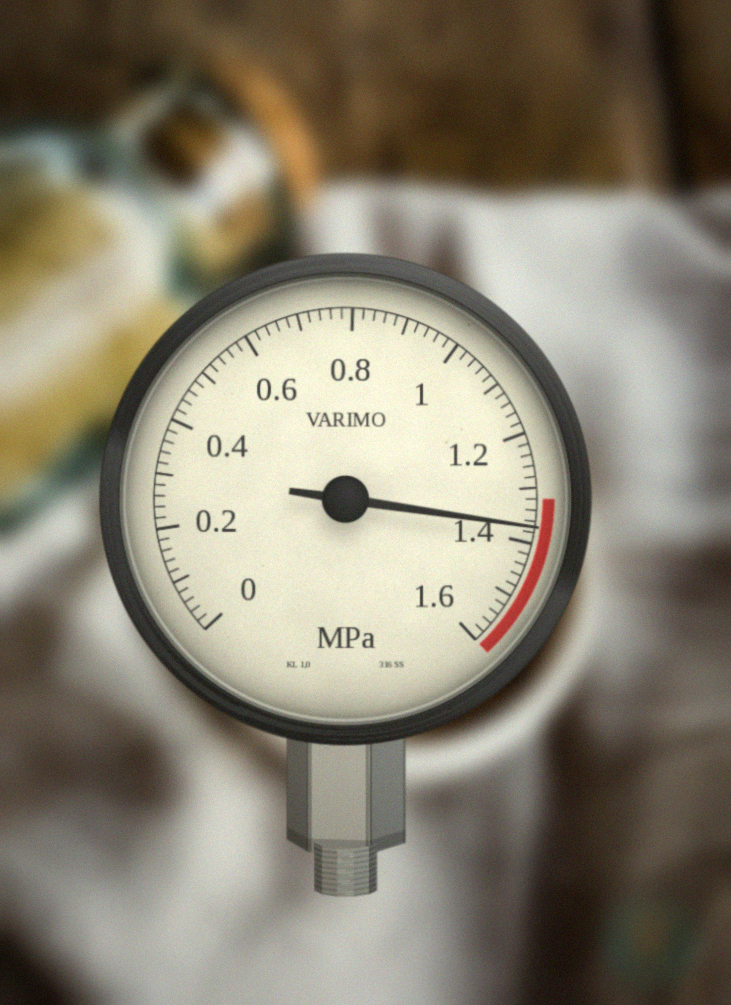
value=1.37 unit=MPa
